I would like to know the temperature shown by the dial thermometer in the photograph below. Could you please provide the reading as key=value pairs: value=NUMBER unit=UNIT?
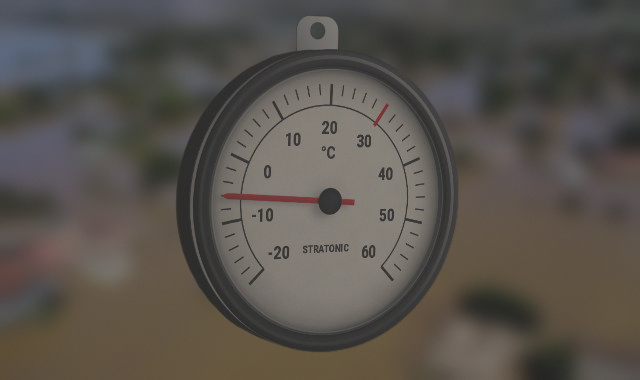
value=-6 unit=°C
